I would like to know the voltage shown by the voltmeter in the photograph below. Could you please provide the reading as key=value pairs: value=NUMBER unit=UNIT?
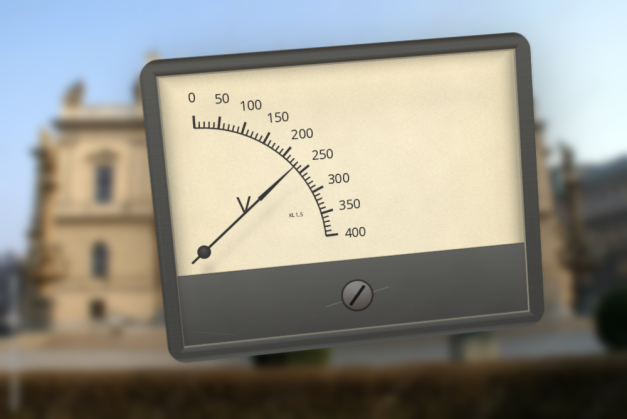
value=230 unit=V
